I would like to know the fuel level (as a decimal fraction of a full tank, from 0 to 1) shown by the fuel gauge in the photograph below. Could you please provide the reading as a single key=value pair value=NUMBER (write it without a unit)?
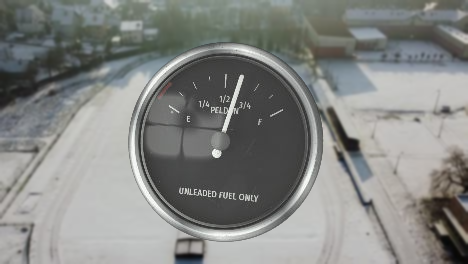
value=0.625
